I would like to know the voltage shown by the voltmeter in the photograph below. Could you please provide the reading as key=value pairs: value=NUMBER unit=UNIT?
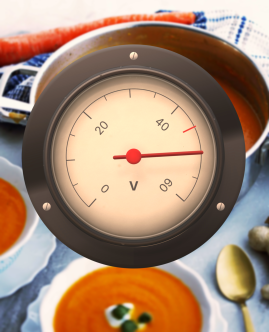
value=50 unit=V
